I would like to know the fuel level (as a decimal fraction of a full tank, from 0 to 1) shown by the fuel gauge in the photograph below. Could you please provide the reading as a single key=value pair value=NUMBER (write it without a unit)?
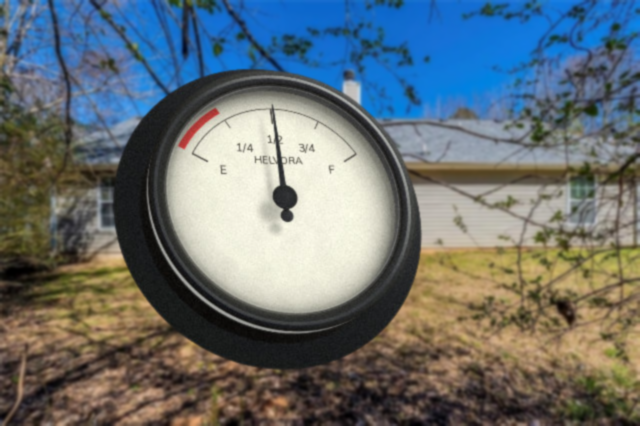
value=0.5
